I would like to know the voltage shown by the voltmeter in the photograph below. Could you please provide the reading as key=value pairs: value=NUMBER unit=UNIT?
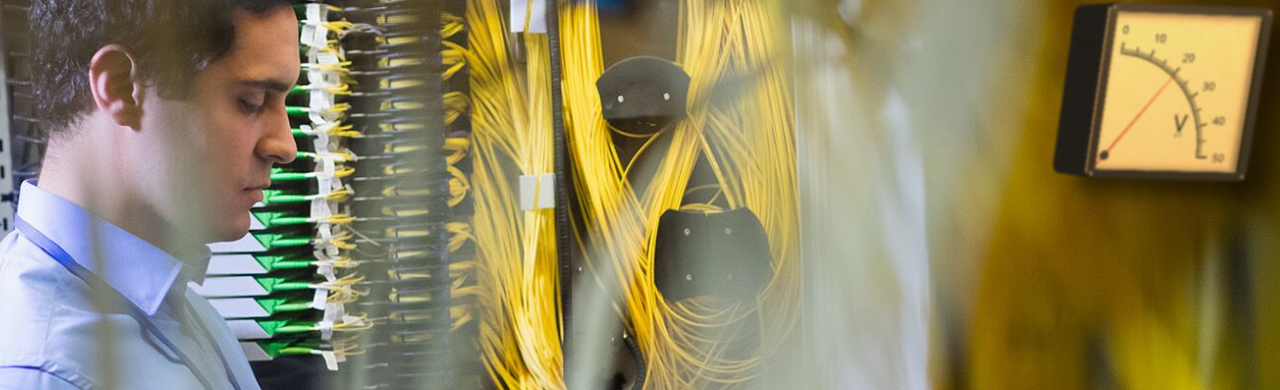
value=20 unit=V
